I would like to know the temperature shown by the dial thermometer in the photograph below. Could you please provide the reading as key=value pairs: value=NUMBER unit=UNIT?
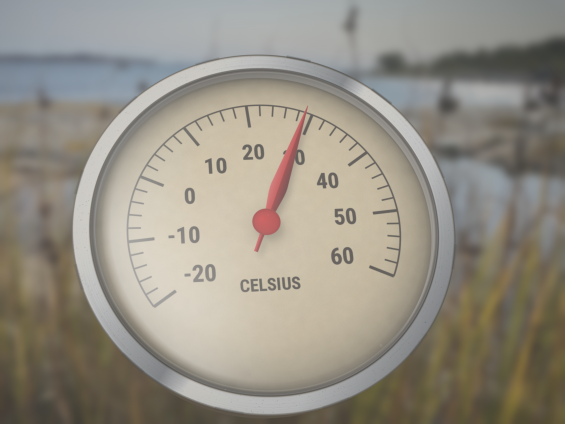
value=29 unit=°C
